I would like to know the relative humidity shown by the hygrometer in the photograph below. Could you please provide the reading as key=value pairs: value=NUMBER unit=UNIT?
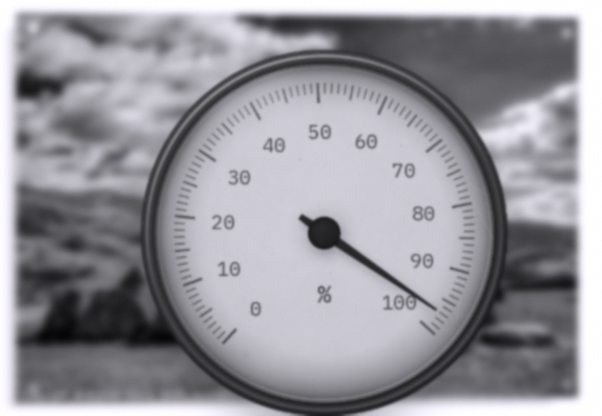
value=97 unit=%
